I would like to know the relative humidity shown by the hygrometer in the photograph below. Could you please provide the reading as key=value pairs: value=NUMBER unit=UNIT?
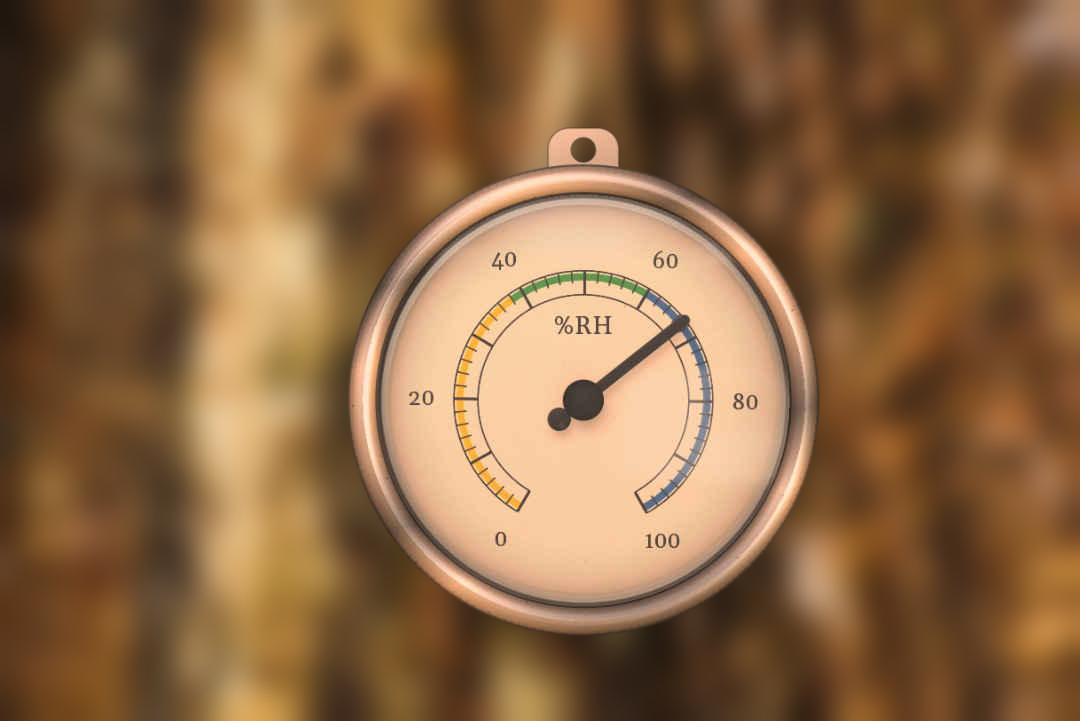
value=67 unit=%
